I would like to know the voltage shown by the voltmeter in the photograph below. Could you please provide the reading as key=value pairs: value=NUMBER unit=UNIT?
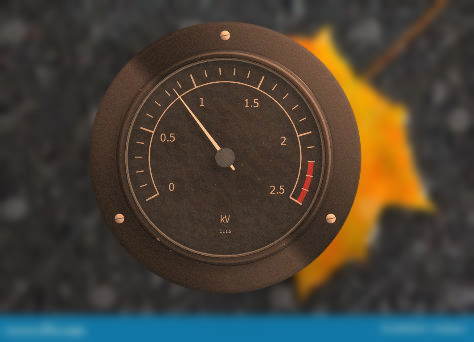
value=0.85 unit=kV
